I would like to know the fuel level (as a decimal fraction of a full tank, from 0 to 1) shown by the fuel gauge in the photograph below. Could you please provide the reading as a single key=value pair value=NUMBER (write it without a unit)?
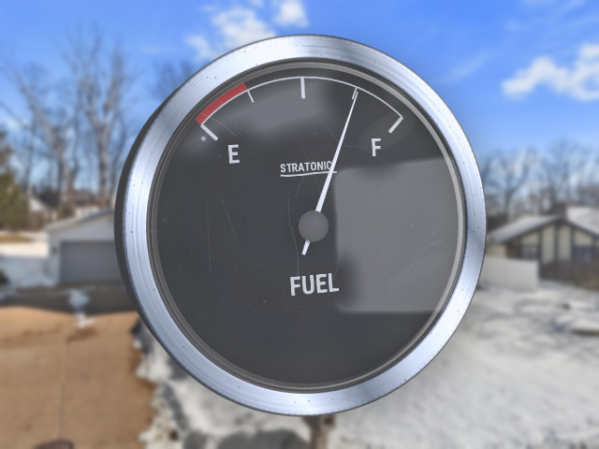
value=0.75
